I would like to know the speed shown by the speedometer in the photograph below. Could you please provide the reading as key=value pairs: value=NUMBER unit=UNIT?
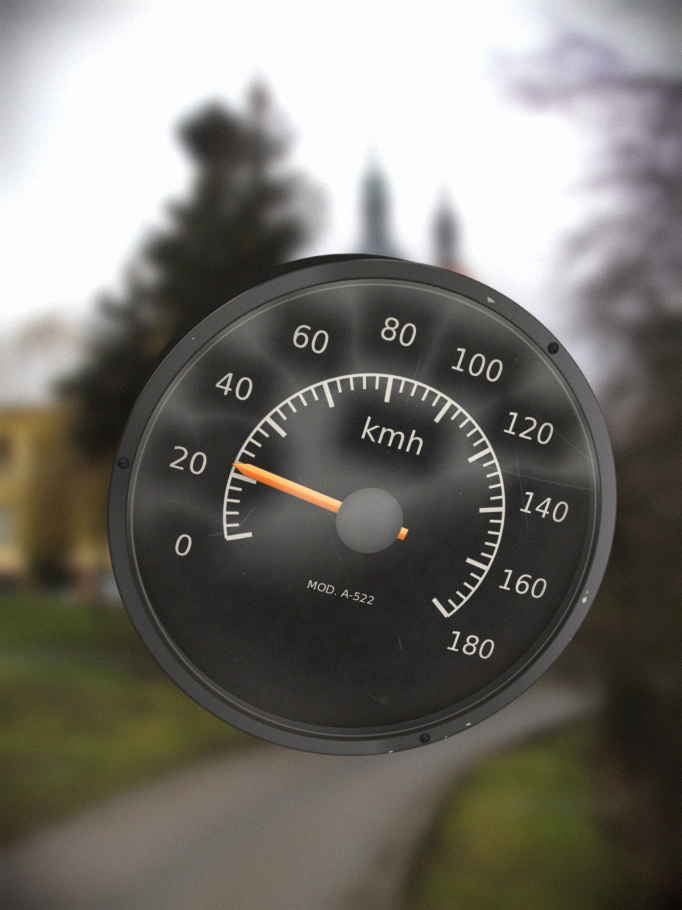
value=24 unit=km/h
